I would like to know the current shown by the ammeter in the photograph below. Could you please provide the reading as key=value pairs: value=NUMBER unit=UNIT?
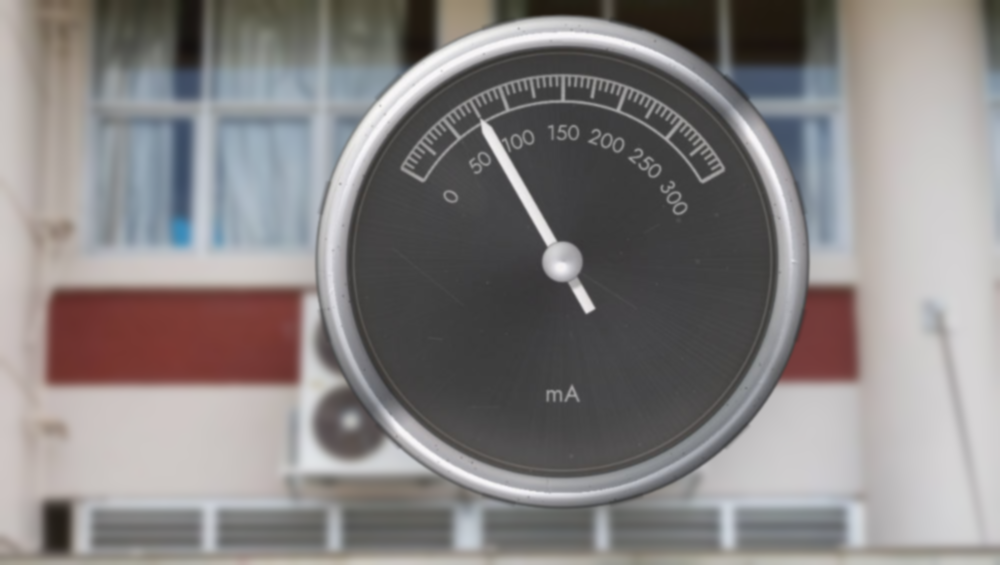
value=75 unit=mA
